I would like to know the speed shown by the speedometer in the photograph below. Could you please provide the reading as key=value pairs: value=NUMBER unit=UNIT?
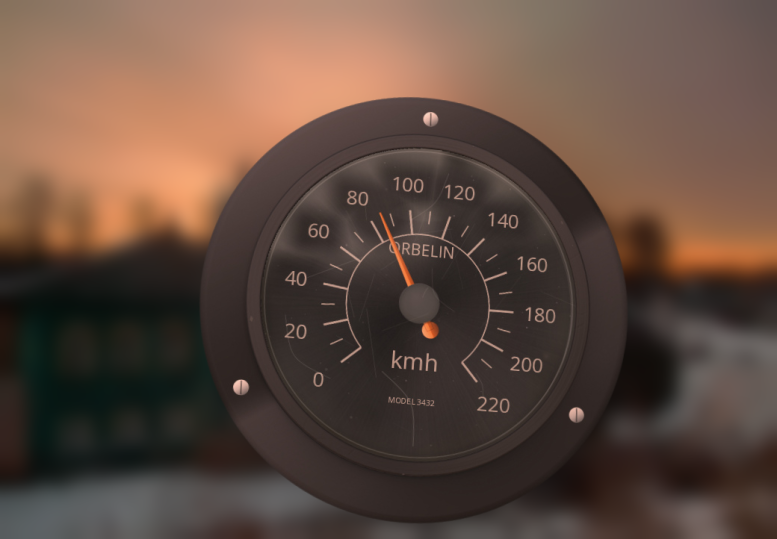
value=85 unit=km/h
